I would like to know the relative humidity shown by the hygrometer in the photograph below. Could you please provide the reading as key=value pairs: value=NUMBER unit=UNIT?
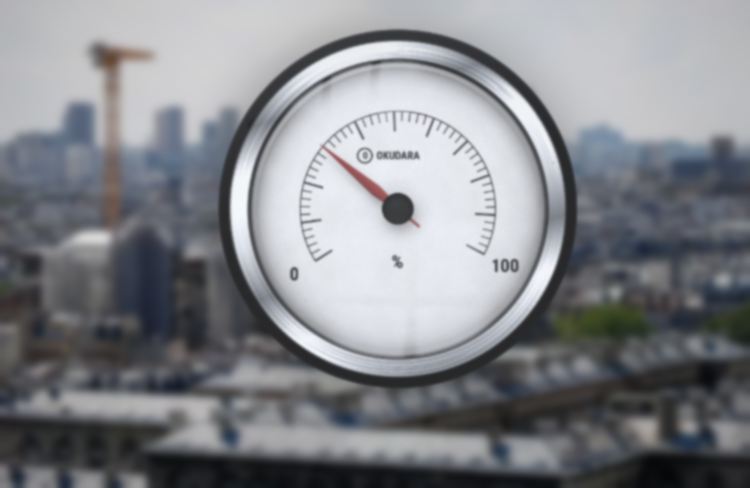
value=30 unit=%
